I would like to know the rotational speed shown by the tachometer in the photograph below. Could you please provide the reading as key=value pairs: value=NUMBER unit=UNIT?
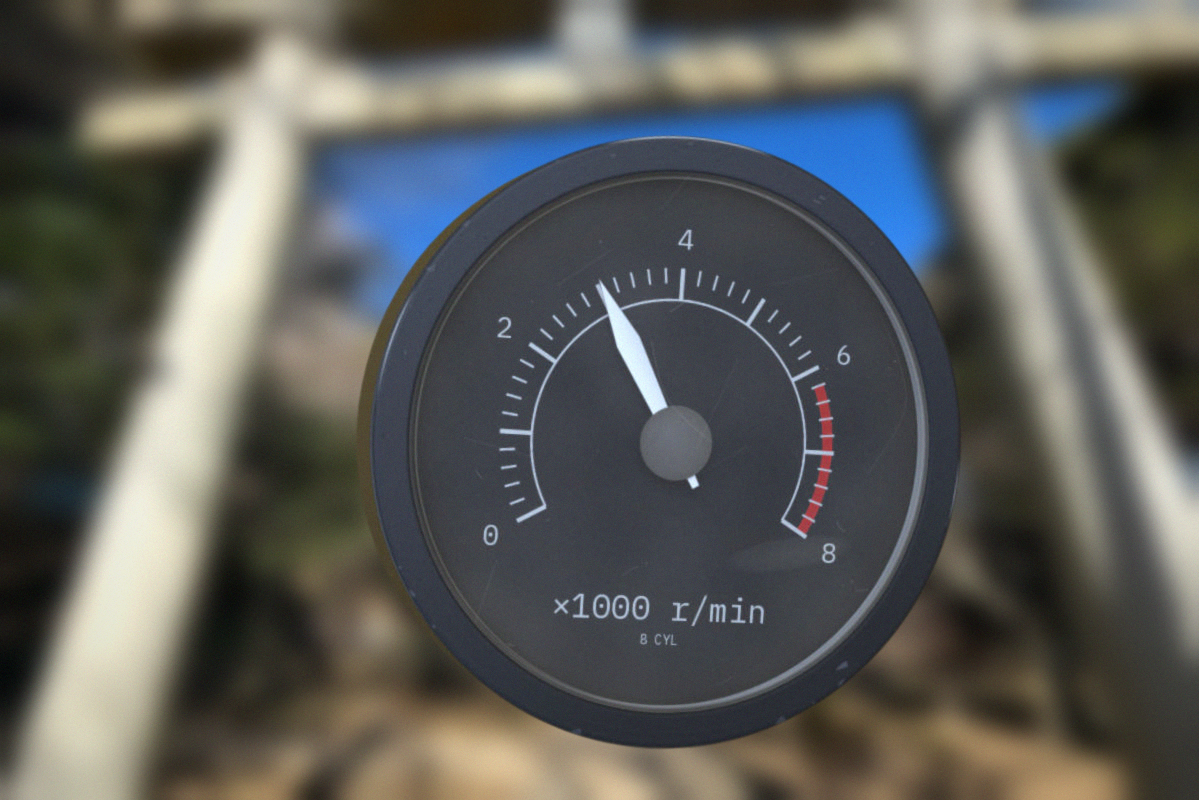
value=3000 unit=rpm
